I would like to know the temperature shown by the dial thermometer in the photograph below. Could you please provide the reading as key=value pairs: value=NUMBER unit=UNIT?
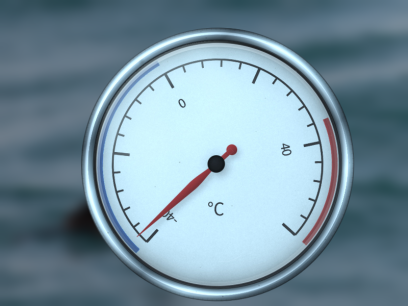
value=-38 unit=°C
